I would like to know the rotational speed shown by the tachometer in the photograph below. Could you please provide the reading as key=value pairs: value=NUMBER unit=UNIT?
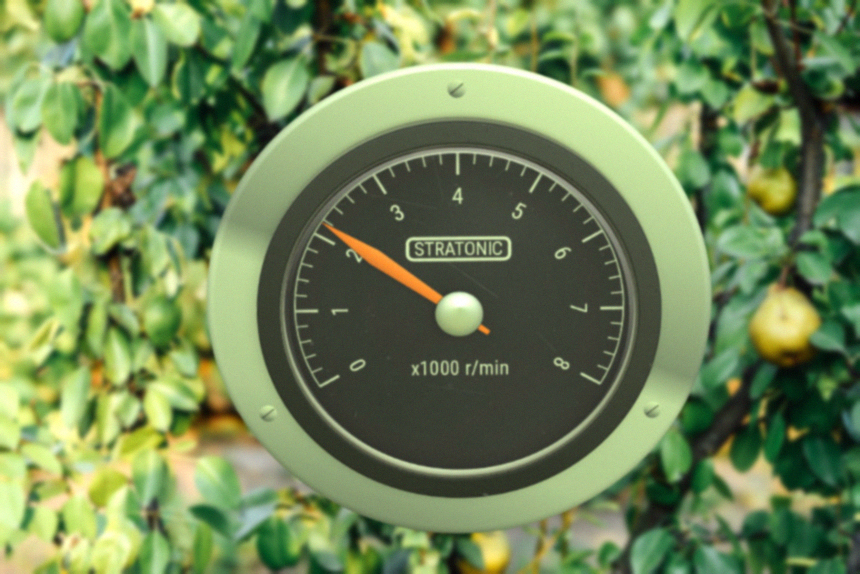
value=2200 unit=rpm
